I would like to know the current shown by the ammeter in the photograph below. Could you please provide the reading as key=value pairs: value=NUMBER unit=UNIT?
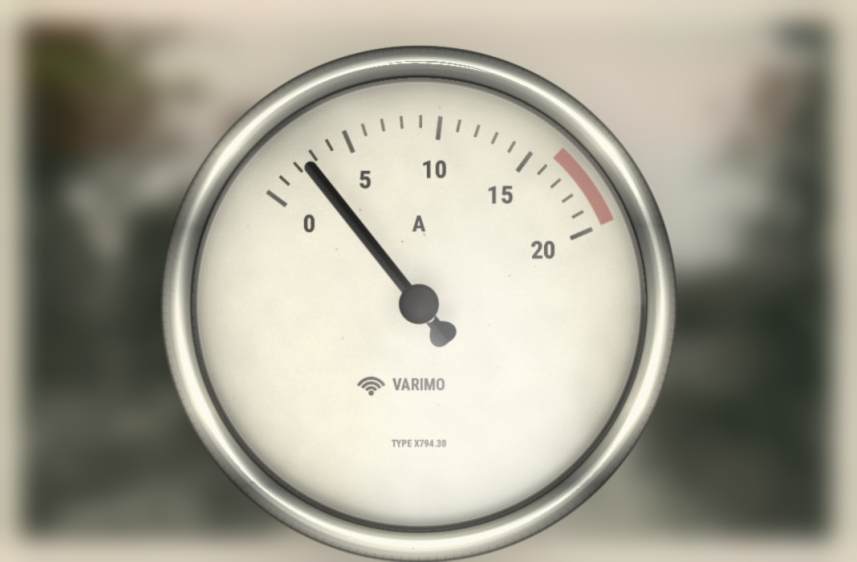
value=2.5 unit=A
